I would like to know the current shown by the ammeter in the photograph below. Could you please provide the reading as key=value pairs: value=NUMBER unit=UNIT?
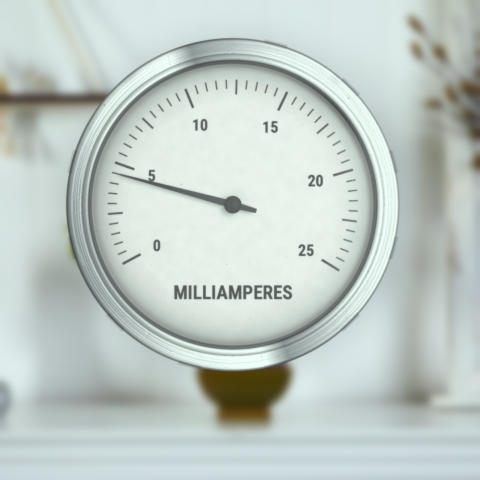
value=4.5 unit=mA
